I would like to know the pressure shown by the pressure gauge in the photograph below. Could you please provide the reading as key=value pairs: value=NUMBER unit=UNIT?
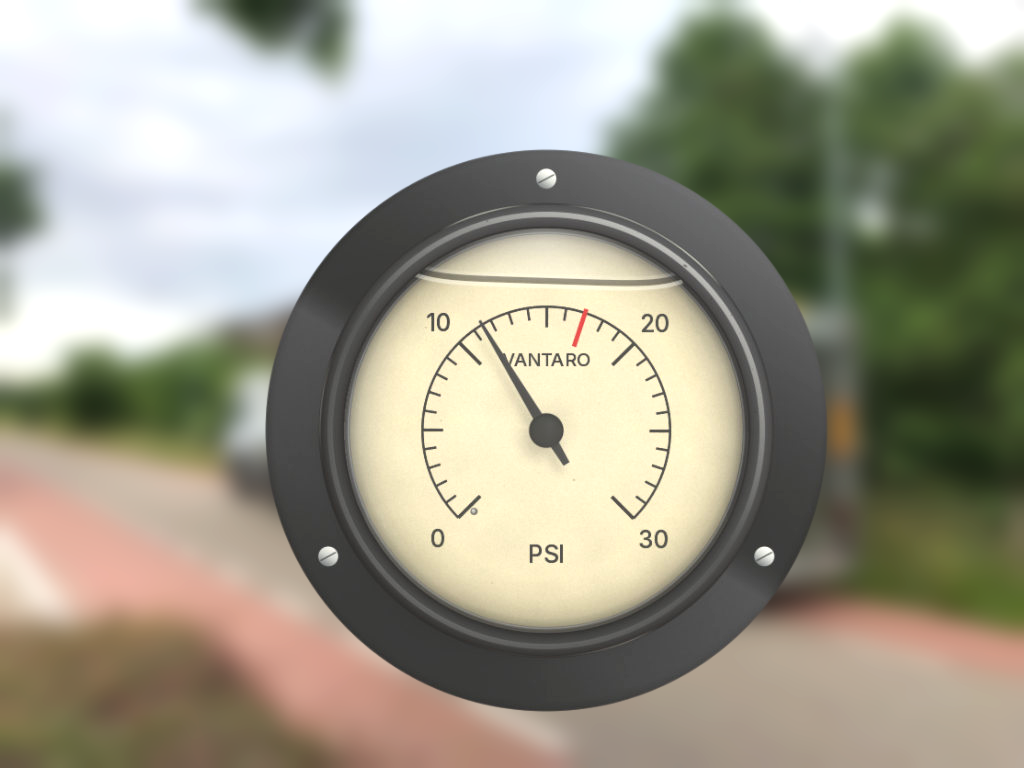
value=11.5 unit=psi
